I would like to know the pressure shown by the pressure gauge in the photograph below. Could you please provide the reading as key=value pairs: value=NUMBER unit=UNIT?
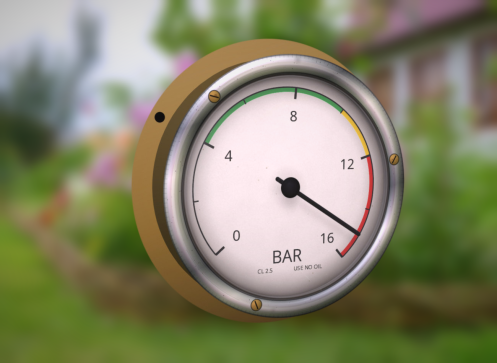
value=15 unit=bar
